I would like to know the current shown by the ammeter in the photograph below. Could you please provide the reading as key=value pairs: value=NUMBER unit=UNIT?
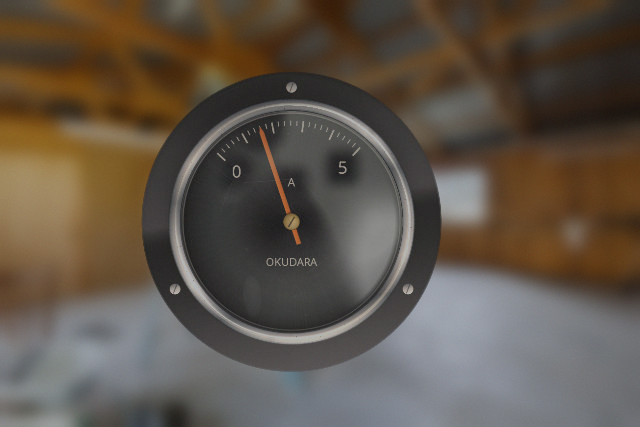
value=1.6 unit=A
